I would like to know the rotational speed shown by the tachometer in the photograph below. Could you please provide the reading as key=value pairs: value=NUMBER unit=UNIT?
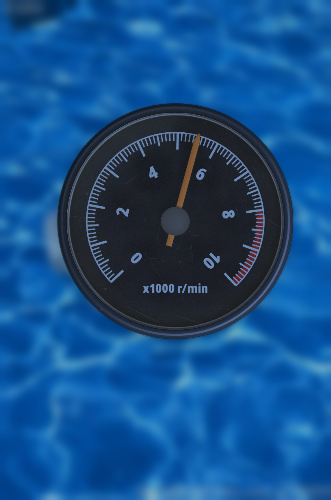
value=5500 unit=rpm
